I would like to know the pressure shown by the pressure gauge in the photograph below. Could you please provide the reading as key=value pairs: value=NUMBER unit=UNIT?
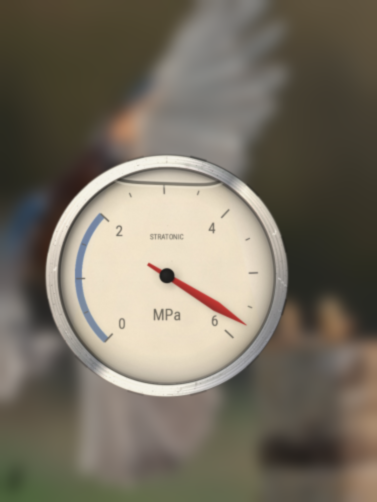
value=5.75 unit=MPa
